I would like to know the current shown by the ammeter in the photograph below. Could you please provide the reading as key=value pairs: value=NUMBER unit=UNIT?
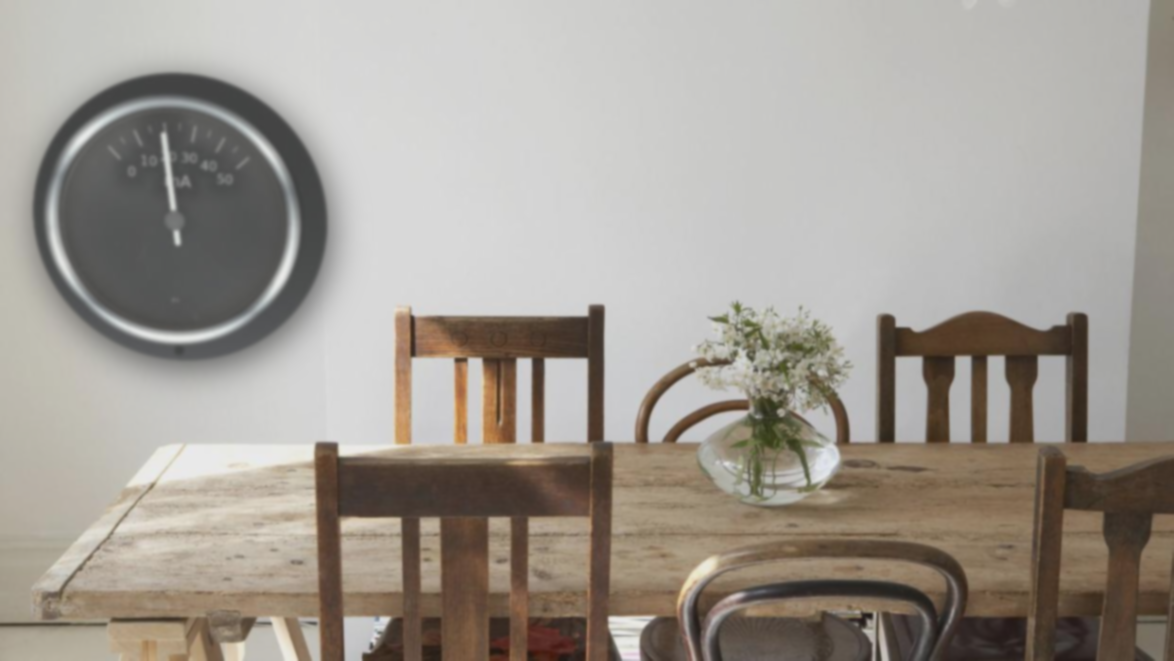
value=20 unit=mA
